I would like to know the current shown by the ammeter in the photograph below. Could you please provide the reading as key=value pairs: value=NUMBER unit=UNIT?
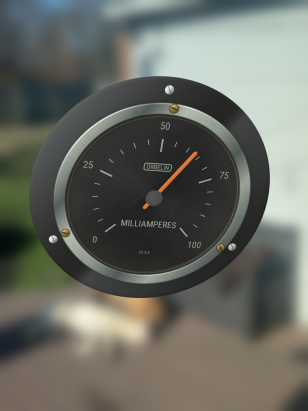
value=62.5 unit=mA
